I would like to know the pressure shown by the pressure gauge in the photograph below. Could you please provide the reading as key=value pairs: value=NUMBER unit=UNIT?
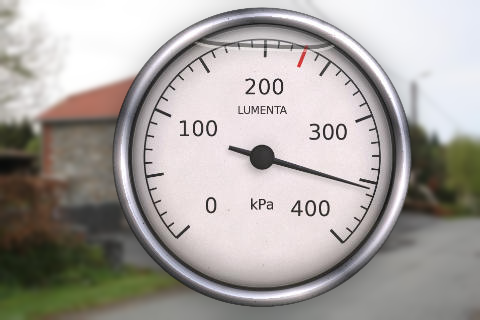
value=355 unit=kPa
